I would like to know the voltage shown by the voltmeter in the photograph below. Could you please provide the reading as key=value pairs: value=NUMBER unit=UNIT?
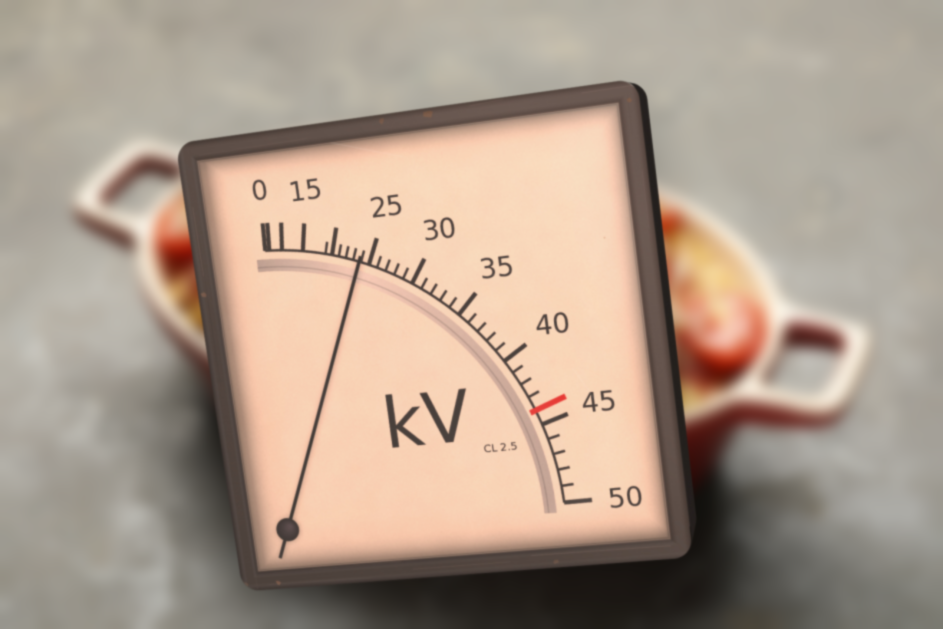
value=24 unit=kV
